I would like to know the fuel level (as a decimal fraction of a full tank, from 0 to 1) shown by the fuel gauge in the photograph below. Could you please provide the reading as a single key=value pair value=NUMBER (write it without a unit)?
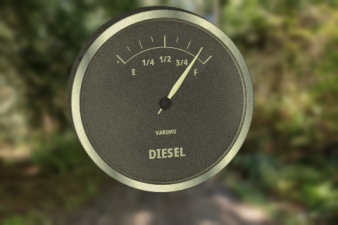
value=0.875
